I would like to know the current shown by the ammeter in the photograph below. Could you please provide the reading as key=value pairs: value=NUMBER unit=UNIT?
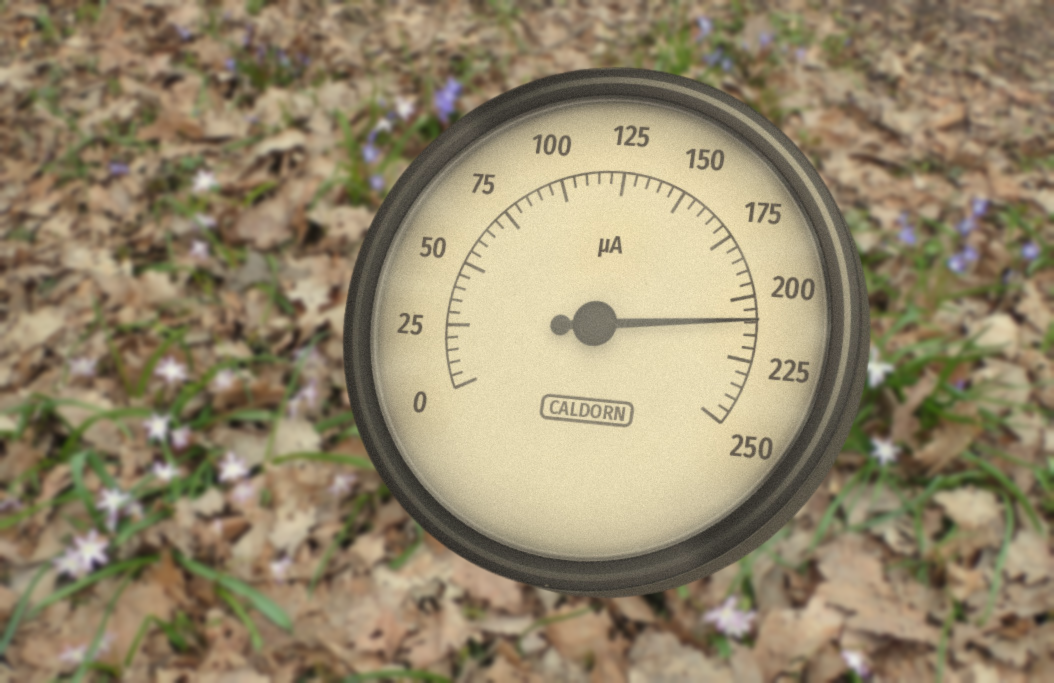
value=210 unit=µA
